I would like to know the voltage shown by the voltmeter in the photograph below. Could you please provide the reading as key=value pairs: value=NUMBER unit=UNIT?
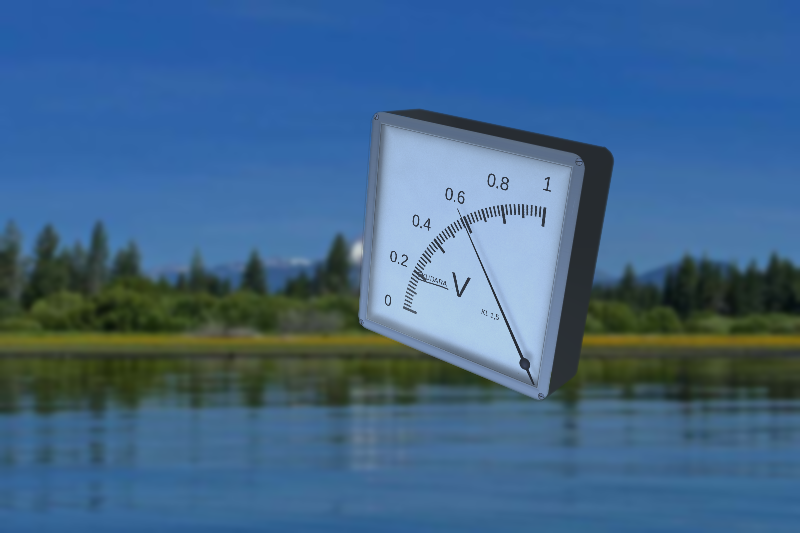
value=0.6 unit=V
